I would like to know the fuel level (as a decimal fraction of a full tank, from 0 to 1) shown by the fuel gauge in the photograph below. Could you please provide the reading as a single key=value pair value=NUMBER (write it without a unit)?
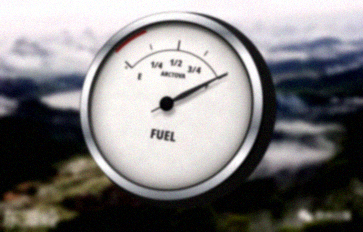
value=1
